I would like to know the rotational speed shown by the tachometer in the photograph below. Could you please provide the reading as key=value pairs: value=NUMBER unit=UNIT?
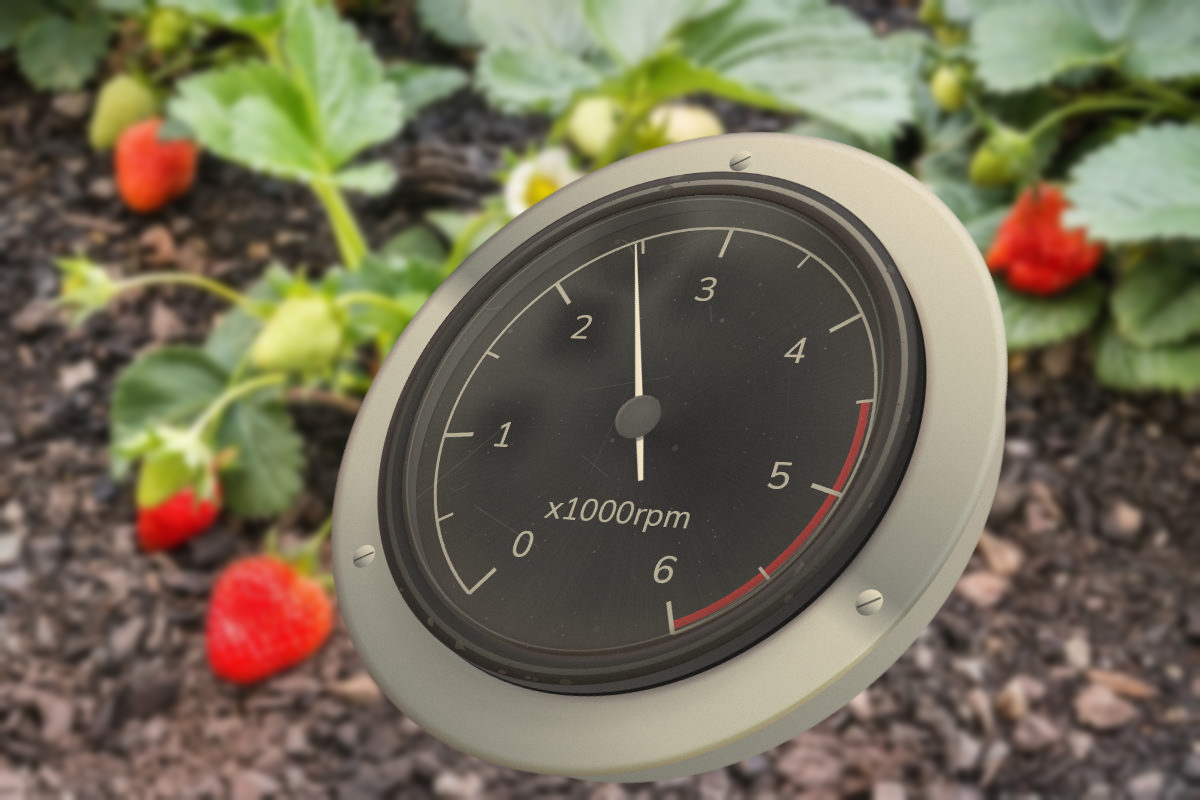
value=2500 unit=rpm
